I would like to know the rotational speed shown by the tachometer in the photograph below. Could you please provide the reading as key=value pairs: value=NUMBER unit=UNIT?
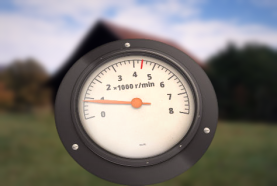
value=800 unit=rpm
